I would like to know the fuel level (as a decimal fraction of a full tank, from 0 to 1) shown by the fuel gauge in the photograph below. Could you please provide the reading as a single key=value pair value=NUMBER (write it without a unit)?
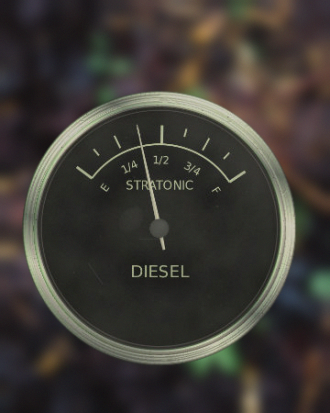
value=0.375
